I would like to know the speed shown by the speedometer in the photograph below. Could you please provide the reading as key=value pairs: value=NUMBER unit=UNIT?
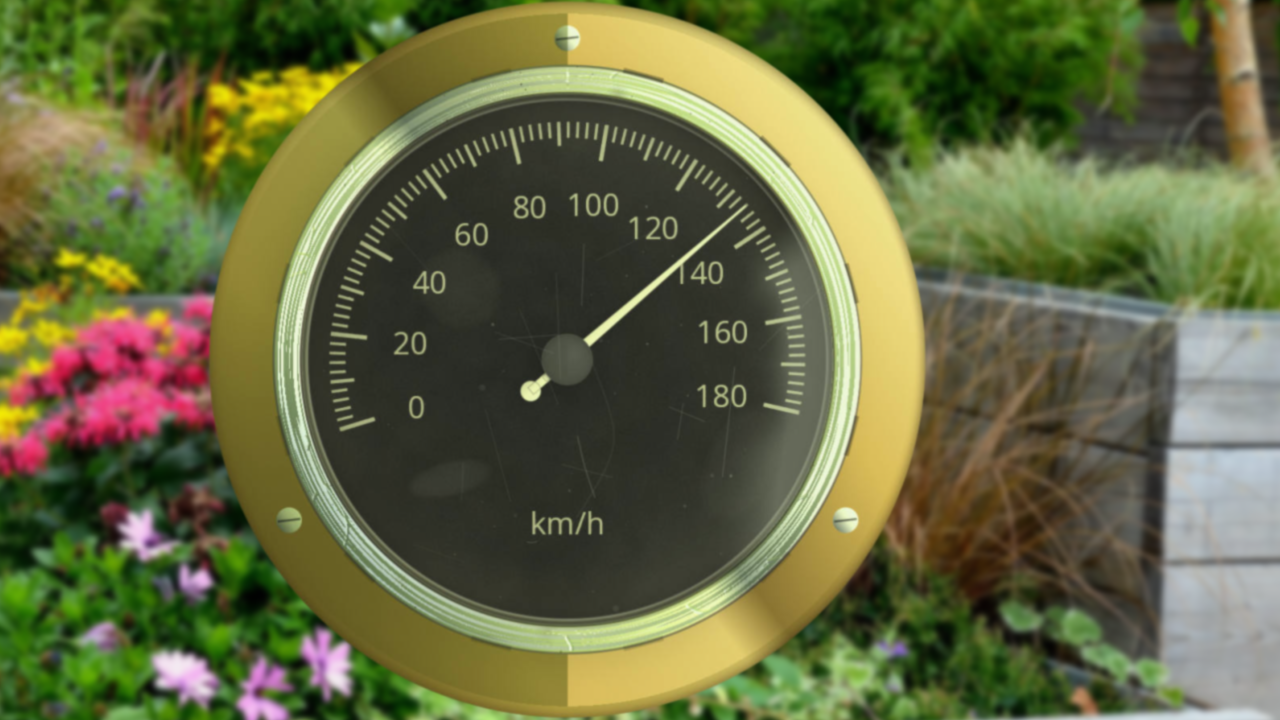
value=134 unit=km/h
